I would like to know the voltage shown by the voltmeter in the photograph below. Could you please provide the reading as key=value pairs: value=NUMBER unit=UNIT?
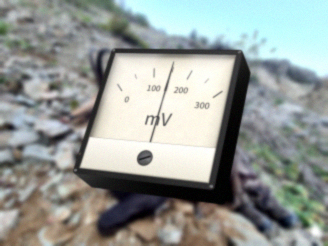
value=150 unit=mV
